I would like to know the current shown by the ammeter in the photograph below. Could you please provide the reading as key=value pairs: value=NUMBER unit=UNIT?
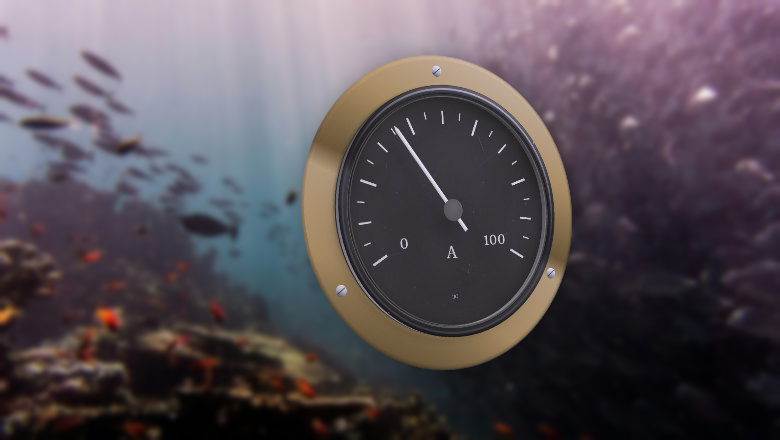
value=35 unit=A
